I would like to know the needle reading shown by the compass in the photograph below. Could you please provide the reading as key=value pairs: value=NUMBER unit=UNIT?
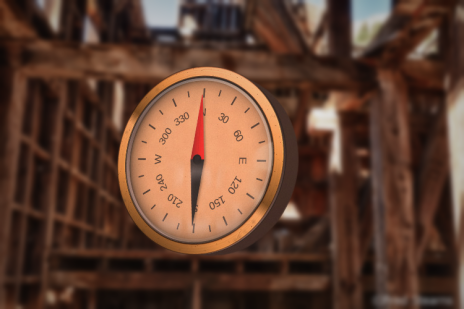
value=0 unit=°
